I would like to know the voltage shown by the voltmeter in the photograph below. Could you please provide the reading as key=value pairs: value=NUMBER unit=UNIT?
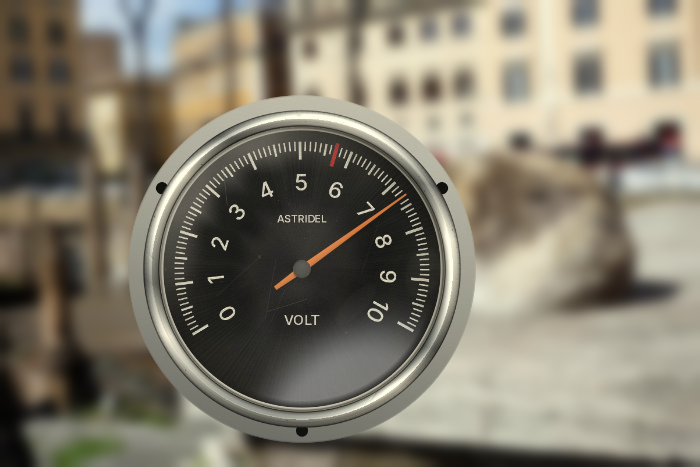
value=7.3 unit=V
